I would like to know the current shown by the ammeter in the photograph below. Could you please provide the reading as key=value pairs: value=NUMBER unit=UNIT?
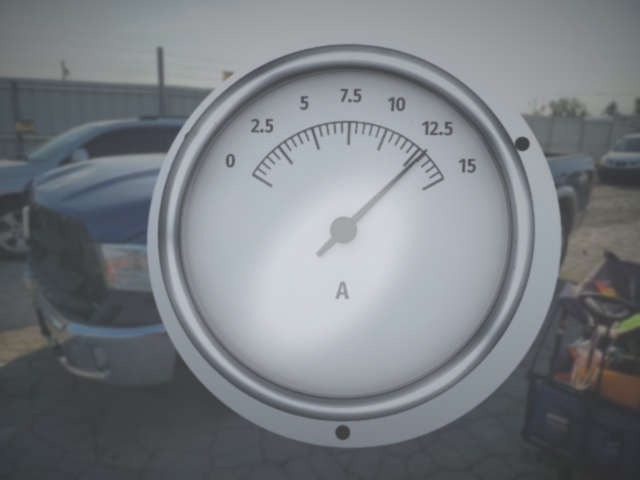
value=13 unit=A
